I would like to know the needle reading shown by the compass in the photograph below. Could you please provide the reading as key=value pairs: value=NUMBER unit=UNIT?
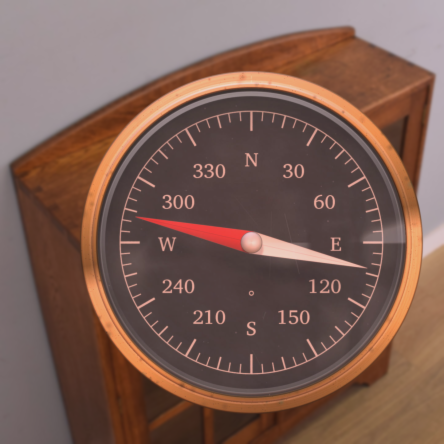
value=282.5 unit=°
